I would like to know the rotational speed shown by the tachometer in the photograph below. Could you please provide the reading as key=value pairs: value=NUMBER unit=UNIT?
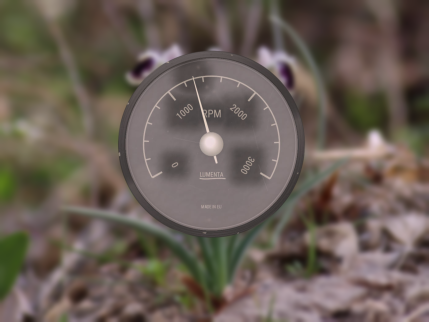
value=1300 unit=rpm
